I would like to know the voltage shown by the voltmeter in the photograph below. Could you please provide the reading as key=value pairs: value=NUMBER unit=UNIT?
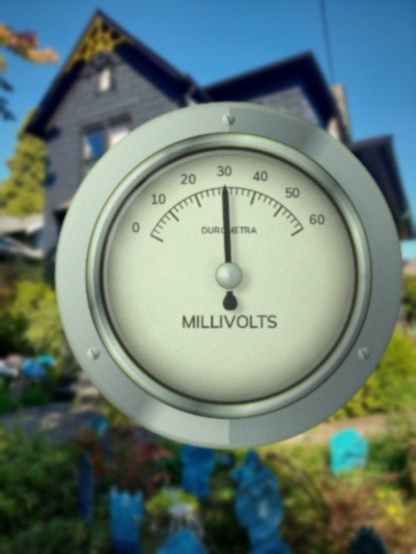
value=30 unit=mV
